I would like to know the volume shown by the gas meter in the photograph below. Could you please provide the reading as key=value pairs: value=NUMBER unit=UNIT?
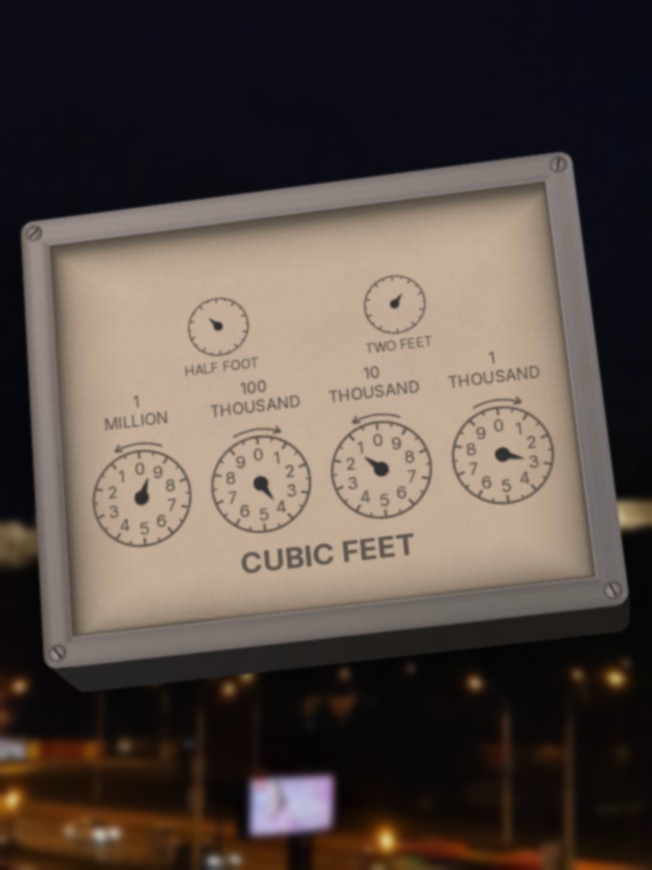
value=941300 unit=ft³
